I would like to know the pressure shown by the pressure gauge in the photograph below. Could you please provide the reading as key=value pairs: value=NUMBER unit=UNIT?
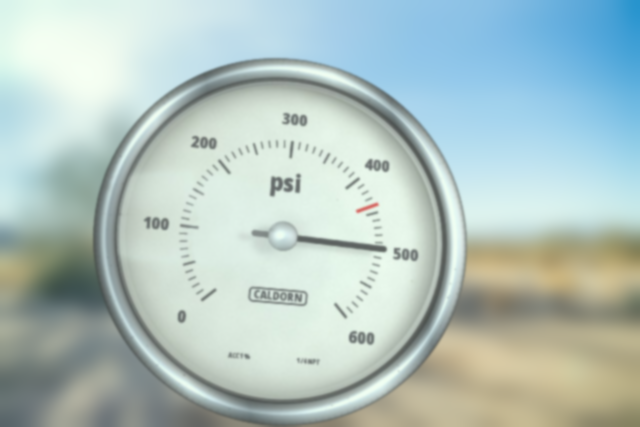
value=500 unit=psi
